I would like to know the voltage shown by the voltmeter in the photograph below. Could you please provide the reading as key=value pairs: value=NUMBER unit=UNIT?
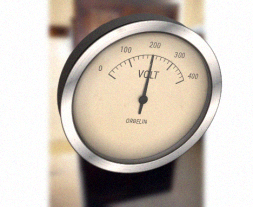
value=200 unit=V
